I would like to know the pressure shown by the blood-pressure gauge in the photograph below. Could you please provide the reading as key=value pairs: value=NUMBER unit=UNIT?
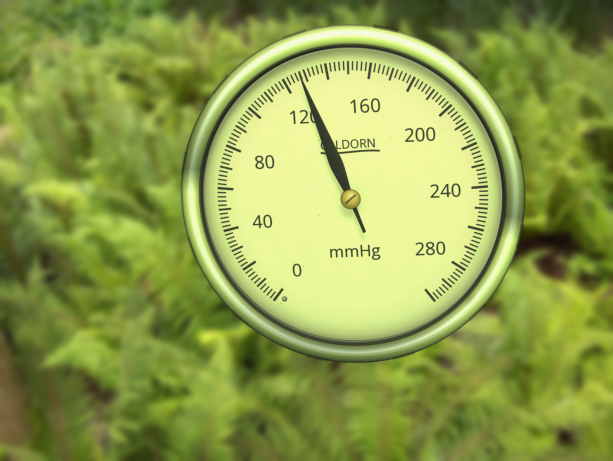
value=128 unit=mmHg
